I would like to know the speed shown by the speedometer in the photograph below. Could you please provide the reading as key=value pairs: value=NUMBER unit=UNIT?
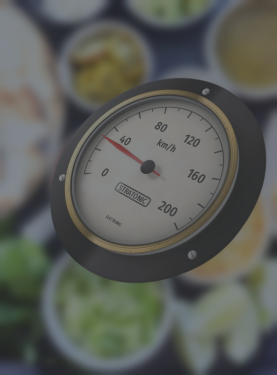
value=30 unit=km/h
